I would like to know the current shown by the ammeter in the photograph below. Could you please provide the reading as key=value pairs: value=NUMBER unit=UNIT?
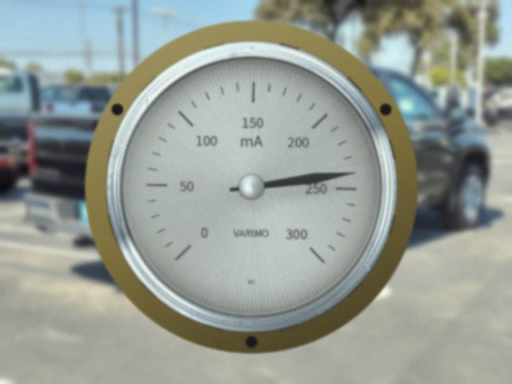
value=240 unit=mA
